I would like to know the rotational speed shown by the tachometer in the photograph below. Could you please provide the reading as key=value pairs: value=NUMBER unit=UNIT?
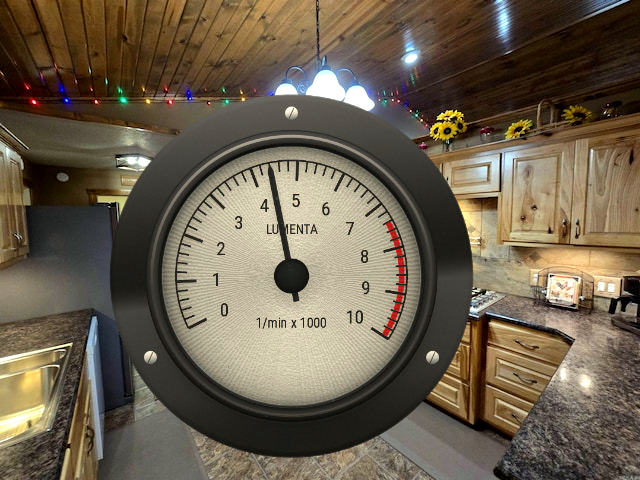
value=4400 unit=rpm
